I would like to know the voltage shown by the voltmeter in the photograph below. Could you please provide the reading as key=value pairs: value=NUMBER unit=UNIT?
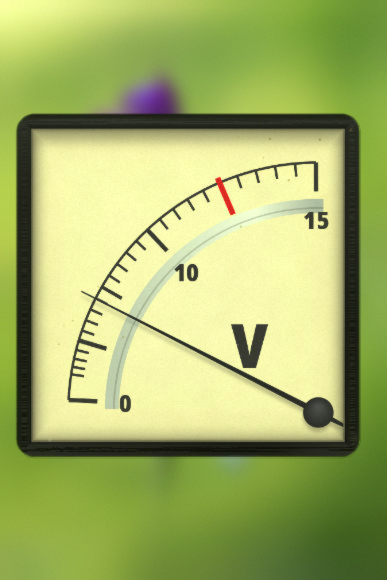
value=7 unit=V
